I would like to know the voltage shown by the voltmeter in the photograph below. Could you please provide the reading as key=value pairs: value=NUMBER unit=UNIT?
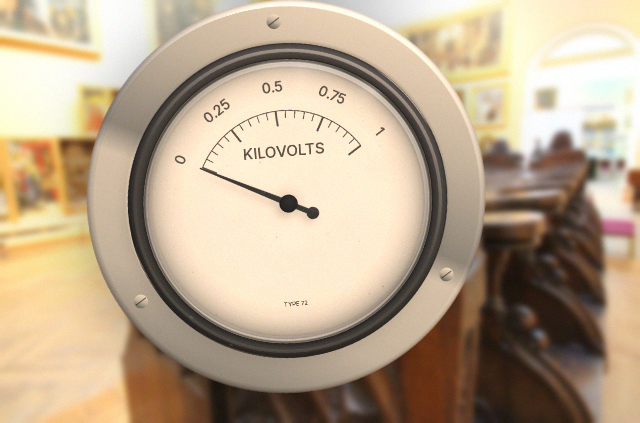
value=0 unit=kV
